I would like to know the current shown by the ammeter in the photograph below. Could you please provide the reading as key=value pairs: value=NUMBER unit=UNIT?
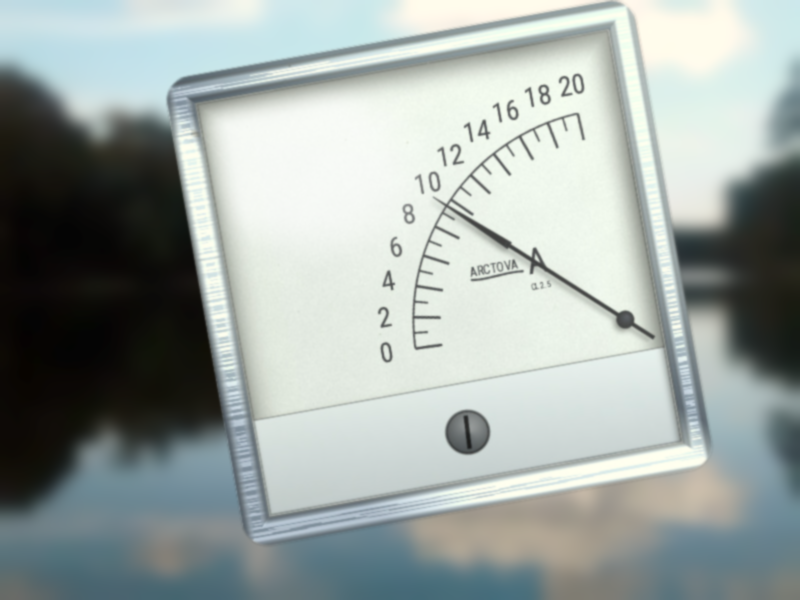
value=9.5 unit=A
